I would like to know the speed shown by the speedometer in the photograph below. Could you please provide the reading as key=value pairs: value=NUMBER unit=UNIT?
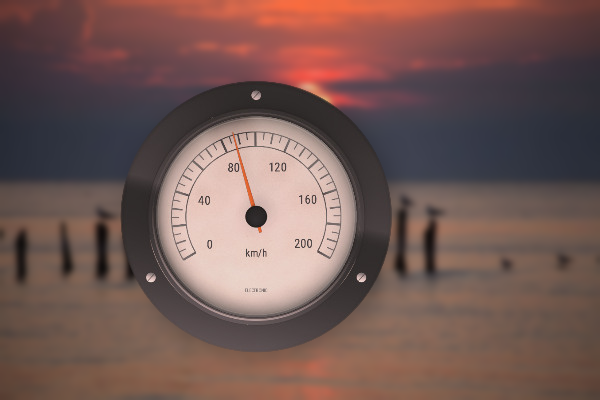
value=87.5 unit=km/h
